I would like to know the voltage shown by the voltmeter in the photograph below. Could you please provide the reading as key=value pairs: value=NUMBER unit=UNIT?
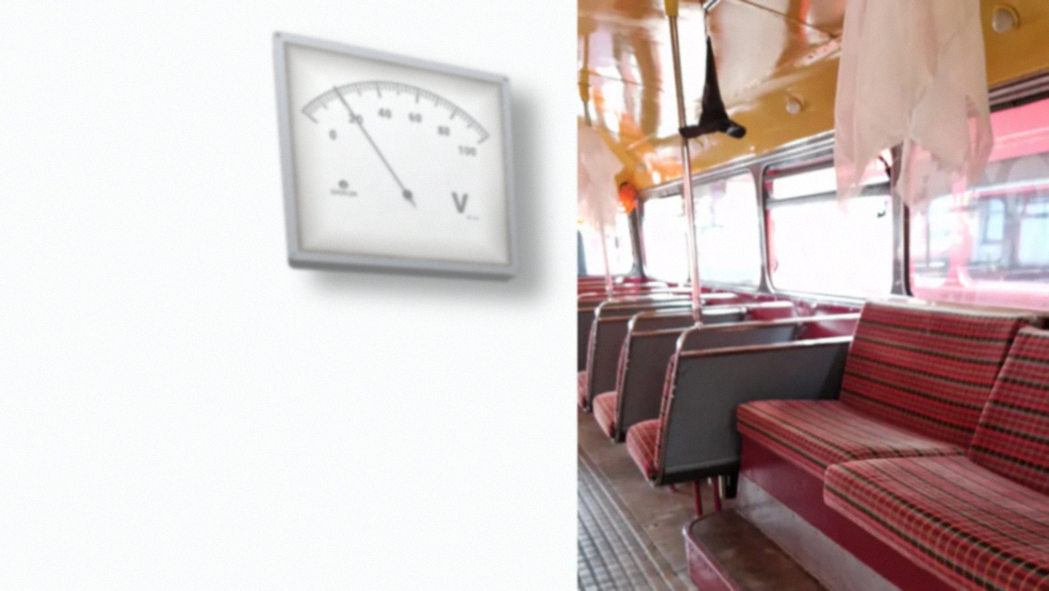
value=20 unit=V
